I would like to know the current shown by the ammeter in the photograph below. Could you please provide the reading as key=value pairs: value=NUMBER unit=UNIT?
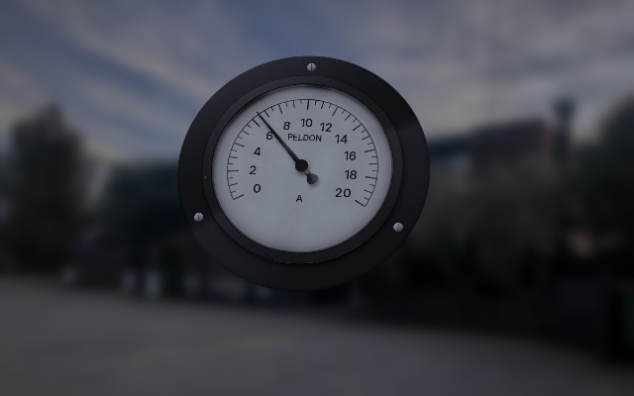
value=6.5 unit=A
